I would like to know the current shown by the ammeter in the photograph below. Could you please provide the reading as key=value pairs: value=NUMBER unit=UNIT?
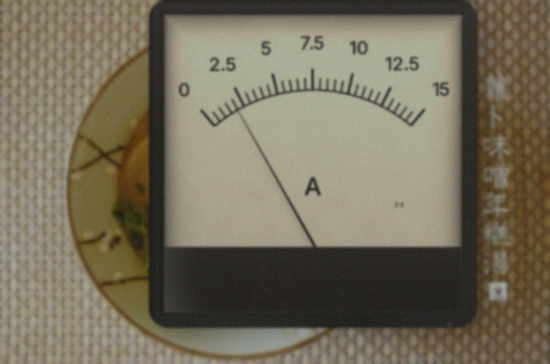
value=2 unit=A
